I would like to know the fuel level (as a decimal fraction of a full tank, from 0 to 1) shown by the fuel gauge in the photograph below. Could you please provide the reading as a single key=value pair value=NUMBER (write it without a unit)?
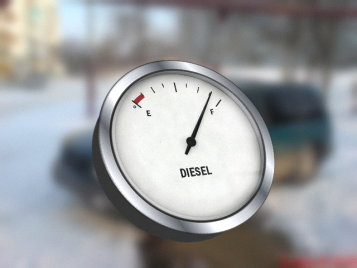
value=0.875
